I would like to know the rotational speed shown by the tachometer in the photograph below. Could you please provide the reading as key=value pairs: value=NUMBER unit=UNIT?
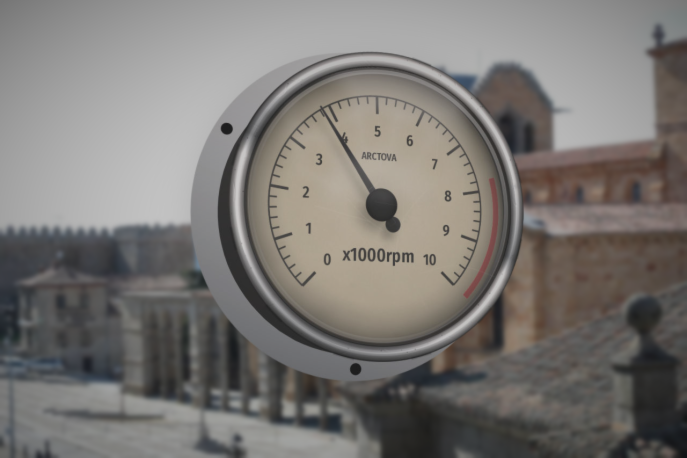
value=3800 unit=rpm
